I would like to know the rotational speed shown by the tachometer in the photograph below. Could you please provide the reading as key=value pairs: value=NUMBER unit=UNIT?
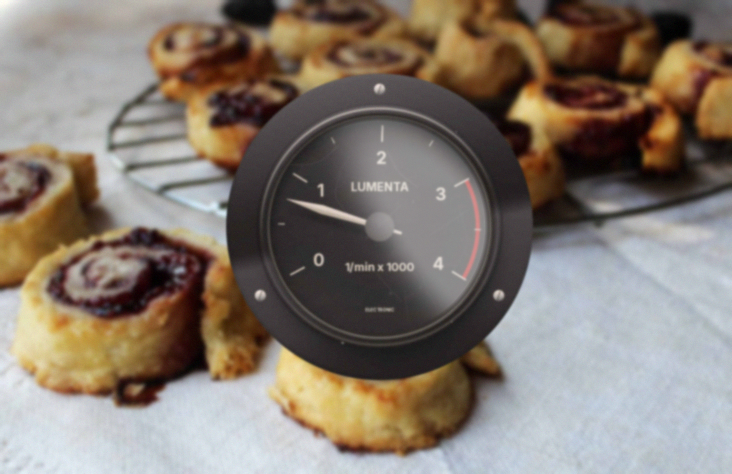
value=750 unit=rpm
